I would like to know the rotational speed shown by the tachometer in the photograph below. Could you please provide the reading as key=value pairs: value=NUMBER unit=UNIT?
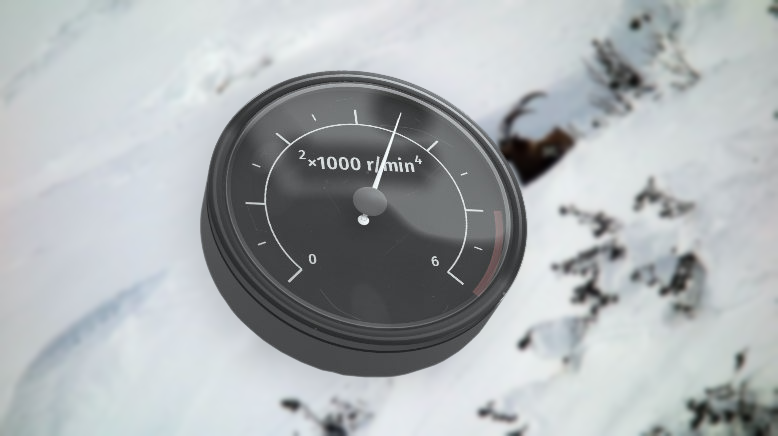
value=3500 unit=rpm
